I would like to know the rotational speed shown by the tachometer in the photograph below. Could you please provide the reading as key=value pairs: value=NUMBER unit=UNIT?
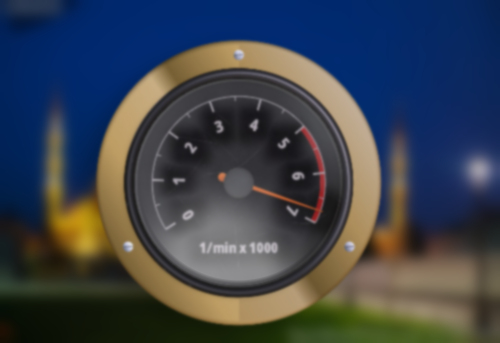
value=6750 unit=rpm
